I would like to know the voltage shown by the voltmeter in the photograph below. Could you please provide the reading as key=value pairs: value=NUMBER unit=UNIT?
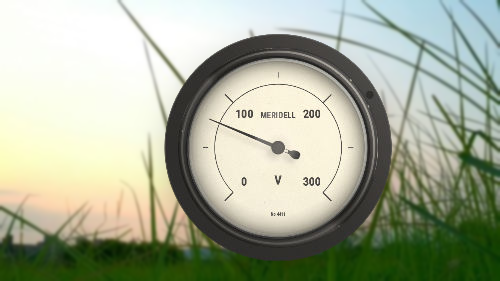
value=75 unit=V
